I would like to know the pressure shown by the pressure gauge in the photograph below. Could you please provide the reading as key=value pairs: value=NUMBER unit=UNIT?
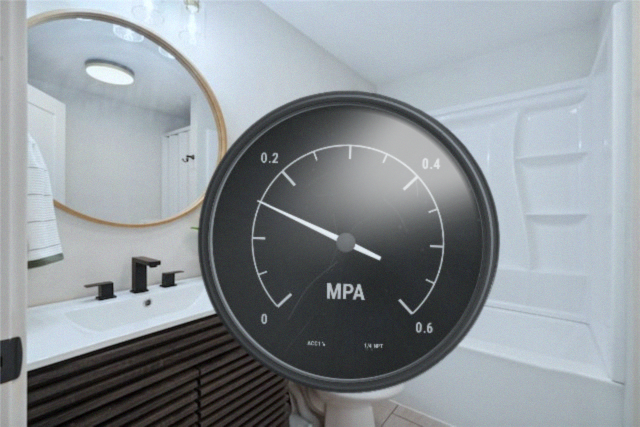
value=0.15 unit=MPa
